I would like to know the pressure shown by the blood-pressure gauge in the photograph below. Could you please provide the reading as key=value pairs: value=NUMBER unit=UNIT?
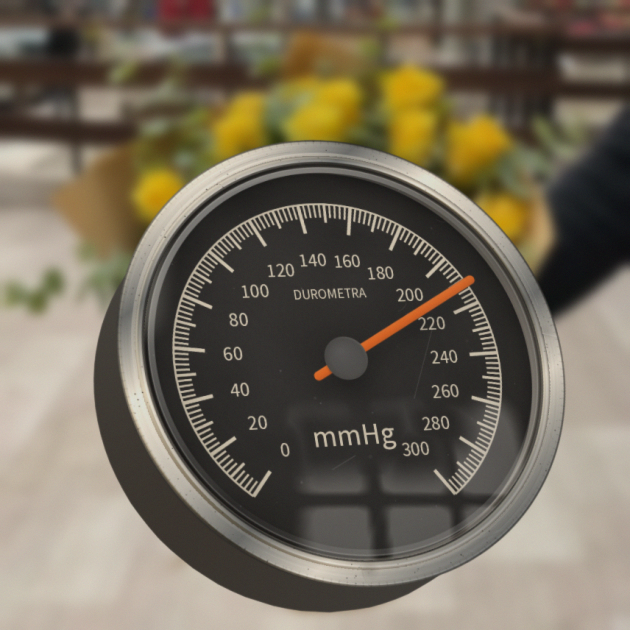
value=212 unit=mmHg
